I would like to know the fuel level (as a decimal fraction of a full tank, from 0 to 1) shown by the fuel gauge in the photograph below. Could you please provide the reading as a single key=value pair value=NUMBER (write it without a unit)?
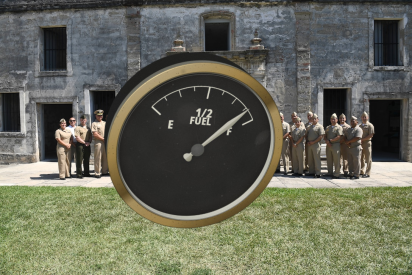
value=0.875
